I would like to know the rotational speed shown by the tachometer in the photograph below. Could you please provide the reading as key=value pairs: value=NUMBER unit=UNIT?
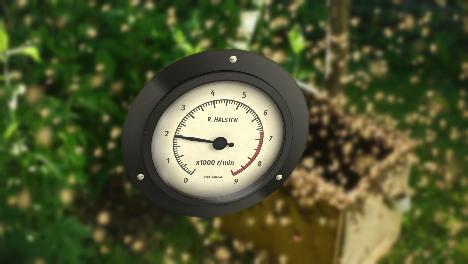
value=2000 unit=rpm
